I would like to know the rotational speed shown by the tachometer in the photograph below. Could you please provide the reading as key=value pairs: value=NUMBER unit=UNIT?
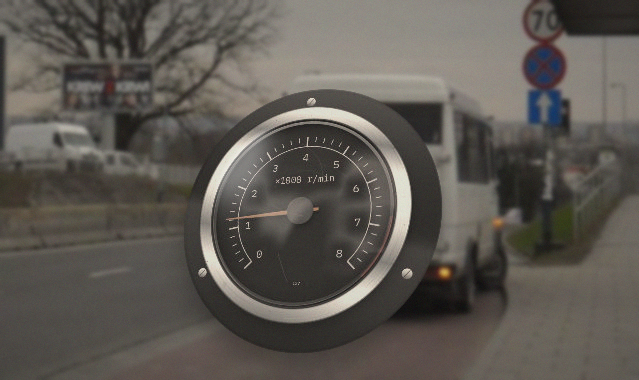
value=1200 unit=rpm
